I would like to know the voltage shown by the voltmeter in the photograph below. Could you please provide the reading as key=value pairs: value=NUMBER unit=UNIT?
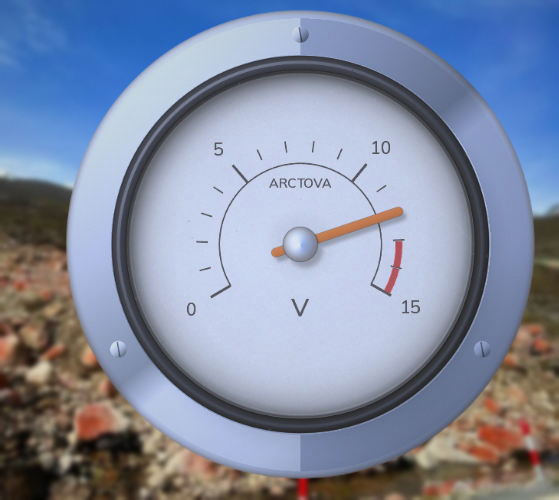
value=12 unit=V
